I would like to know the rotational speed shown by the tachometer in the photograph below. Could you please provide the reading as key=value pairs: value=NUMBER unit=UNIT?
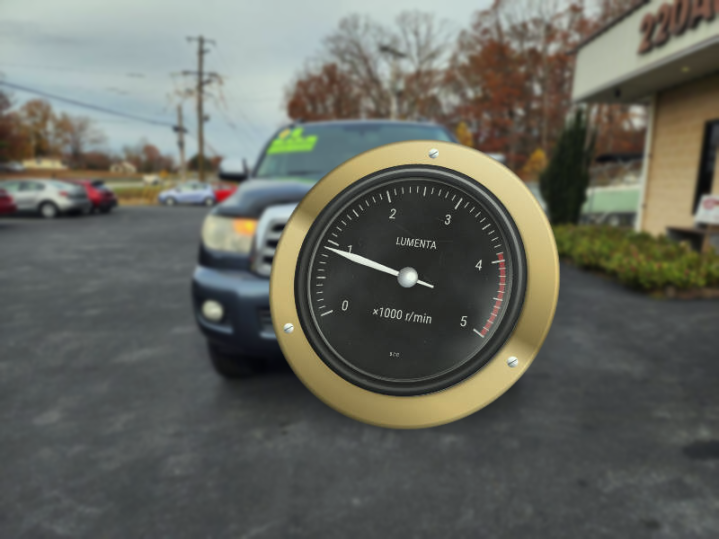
value=900 unit=rpm
